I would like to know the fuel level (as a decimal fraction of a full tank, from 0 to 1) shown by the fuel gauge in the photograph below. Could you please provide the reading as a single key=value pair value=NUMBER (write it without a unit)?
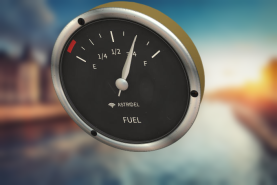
value=0.75
